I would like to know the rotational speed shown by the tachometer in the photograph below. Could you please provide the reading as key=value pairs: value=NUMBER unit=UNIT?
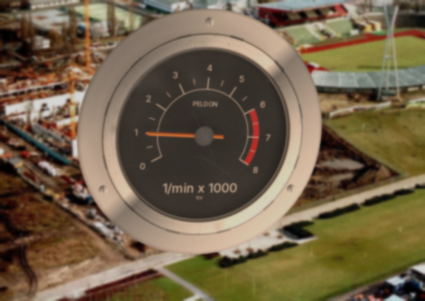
value=1000 unit=rpm
